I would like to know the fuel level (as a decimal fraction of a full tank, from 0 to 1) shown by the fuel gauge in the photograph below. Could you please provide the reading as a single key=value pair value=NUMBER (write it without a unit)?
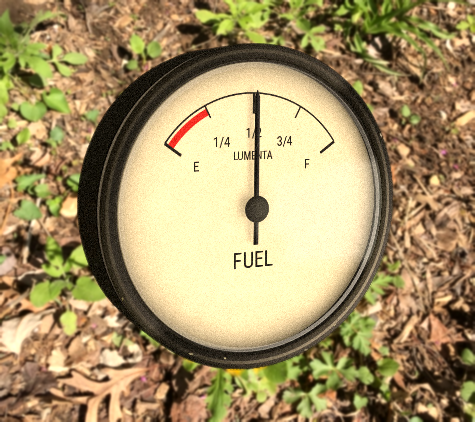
value=0.5
